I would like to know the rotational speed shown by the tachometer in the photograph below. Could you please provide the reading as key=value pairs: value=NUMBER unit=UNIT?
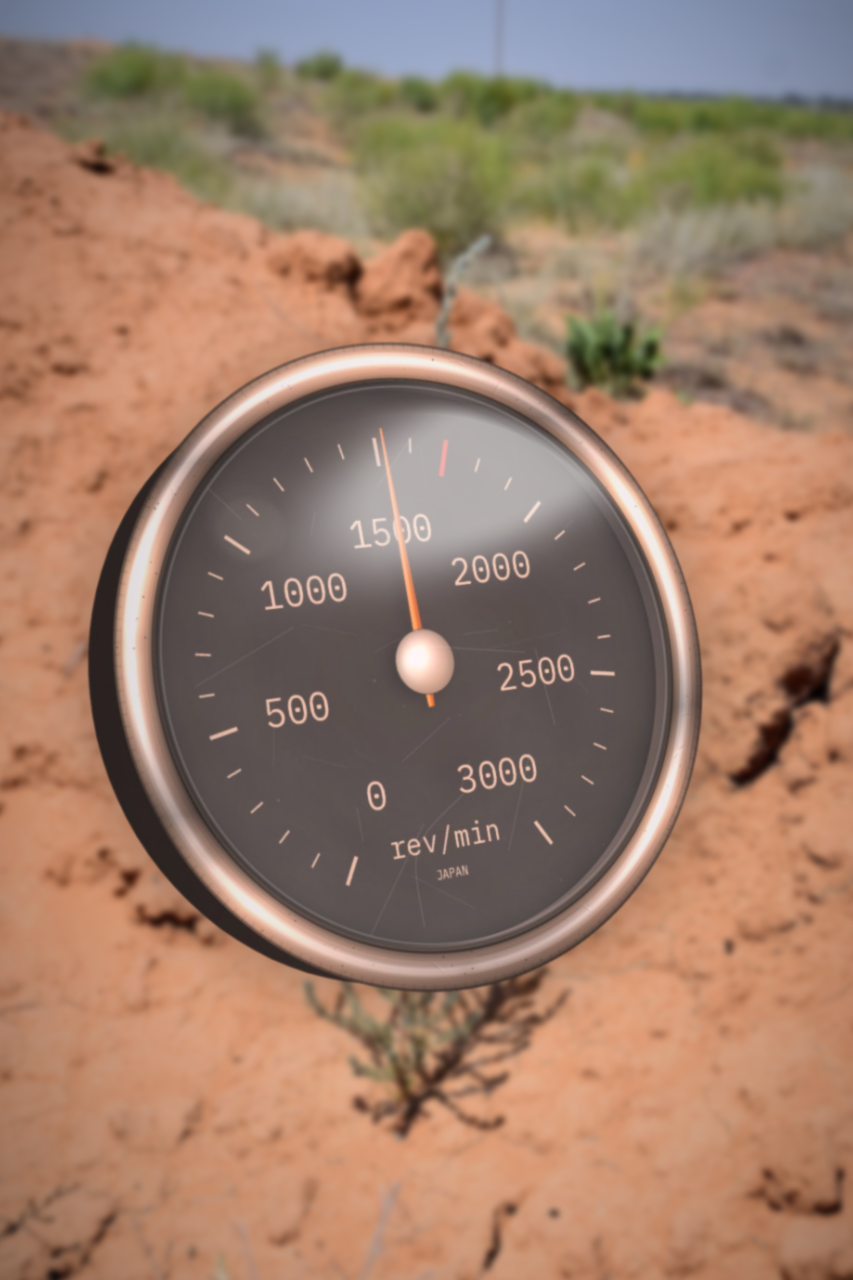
value=1500 unit=rpm
